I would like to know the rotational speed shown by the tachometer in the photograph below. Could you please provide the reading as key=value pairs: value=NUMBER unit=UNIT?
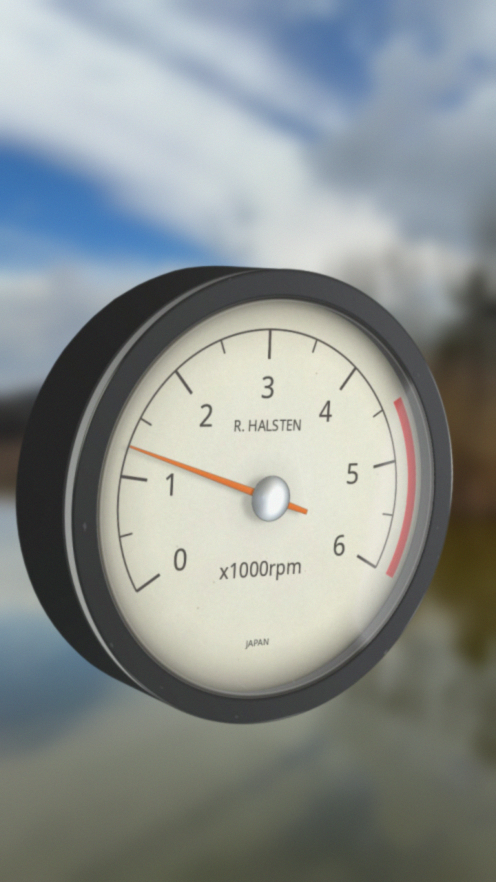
value=1250 unit=rpm
